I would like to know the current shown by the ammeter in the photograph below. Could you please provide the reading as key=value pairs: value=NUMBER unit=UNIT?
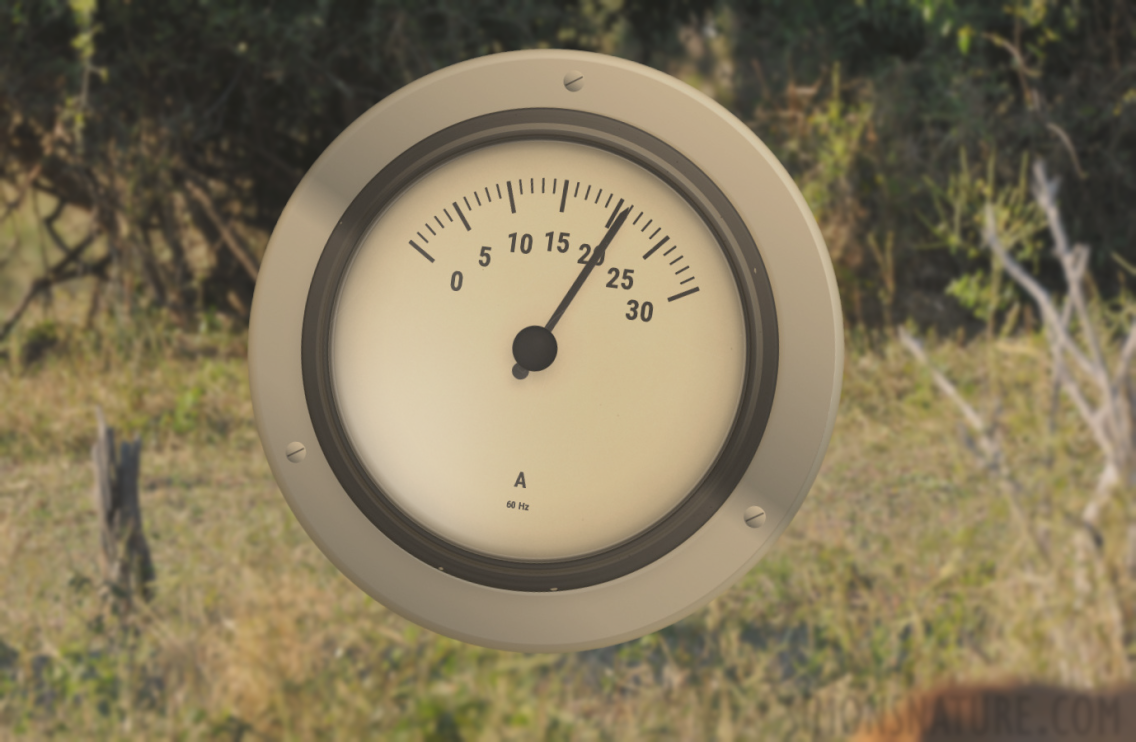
value=21 unit=A
